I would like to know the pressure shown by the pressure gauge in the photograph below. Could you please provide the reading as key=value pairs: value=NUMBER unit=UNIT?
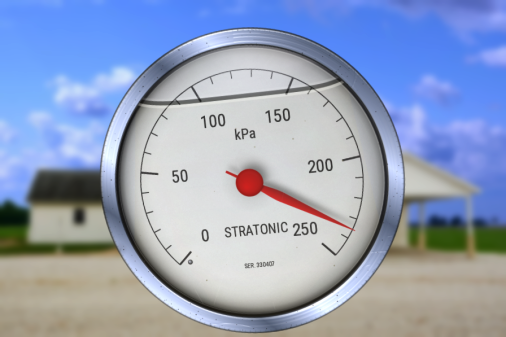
value=235 unit=kPa
